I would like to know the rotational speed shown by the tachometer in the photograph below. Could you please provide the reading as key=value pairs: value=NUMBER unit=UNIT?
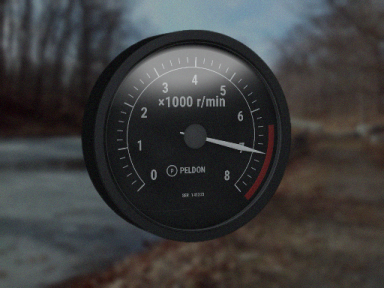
value=7000 unit=rpm
